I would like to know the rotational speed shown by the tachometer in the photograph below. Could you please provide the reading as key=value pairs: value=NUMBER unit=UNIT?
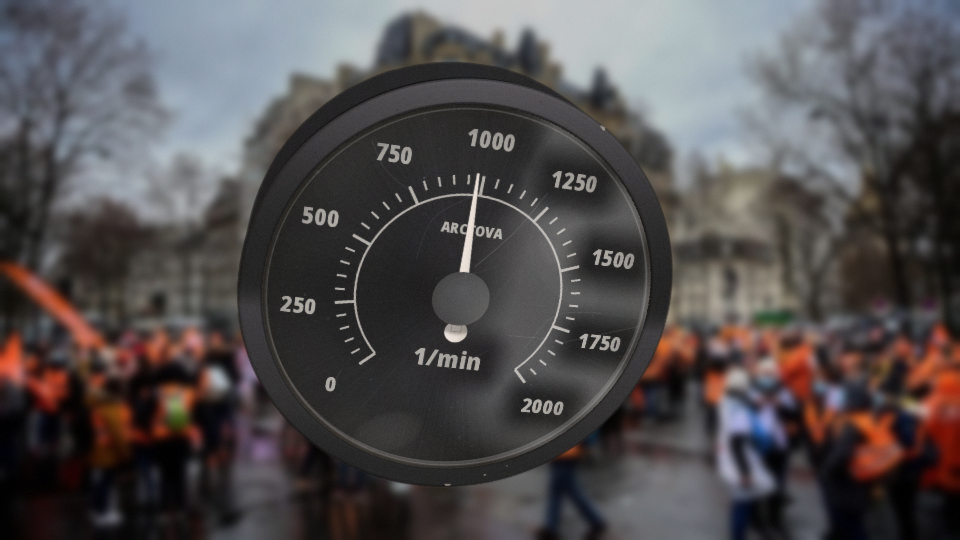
value=975 unit=rpm
